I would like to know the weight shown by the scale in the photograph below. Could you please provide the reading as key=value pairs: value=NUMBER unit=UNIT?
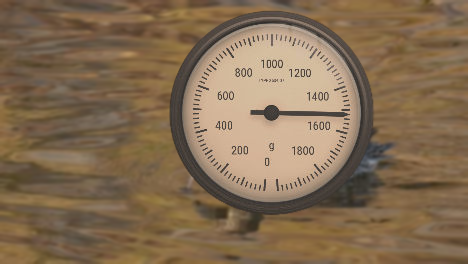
value=1520 unit=g
